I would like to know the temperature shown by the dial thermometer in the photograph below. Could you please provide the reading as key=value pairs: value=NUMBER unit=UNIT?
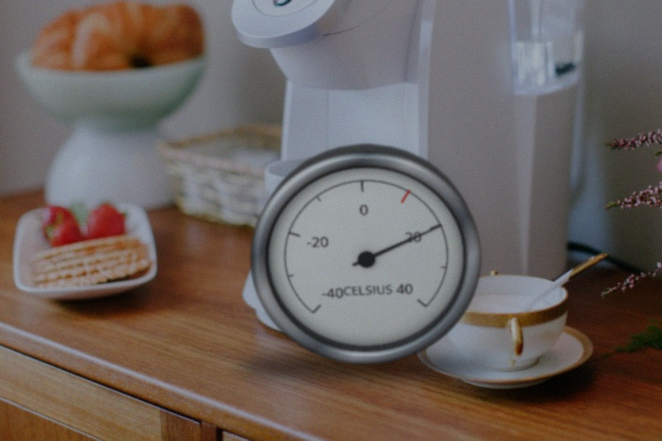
value=20 unit=°C
